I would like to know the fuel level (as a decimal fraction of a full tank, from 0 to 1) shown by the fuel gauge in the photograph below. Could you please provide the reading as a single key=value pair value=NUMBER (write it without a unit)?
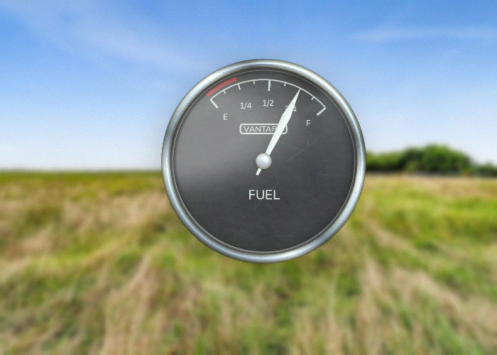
value=0.75
